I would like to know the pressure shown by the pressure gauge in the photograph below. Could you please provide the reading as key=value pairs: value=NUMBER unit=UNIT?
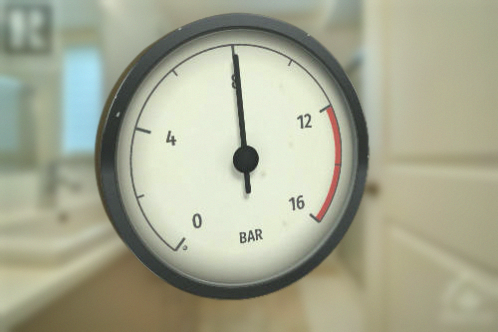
value=8 unit=bar
